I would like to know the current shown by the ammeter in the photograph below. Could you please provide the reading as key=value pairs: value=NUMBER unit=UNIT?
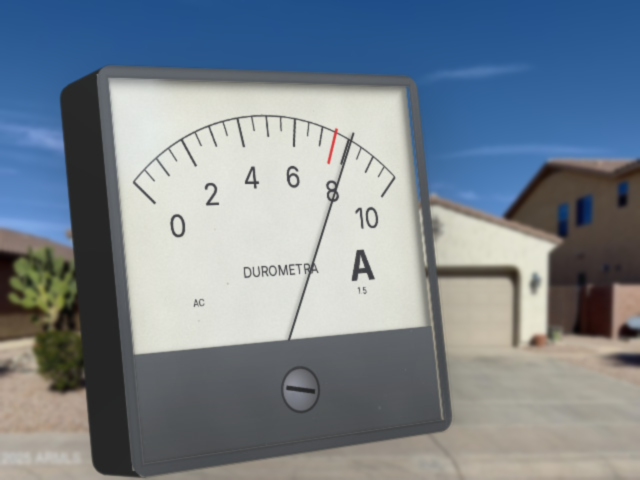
value=8 unit=A
